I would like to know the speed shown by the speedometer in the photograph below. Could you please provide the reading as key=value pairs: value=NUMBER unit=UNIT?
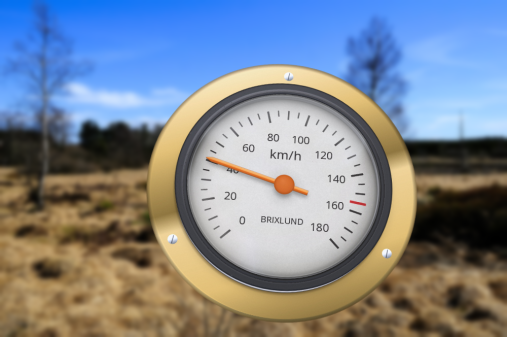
value=40 unit=km/h
